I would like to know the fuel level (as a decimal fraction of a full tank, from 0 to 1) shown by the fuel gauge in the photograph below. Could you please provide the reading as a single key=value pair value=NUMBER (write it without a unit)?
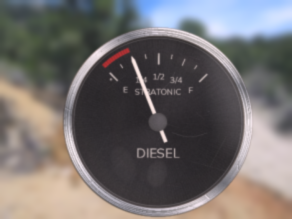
value=0.25
